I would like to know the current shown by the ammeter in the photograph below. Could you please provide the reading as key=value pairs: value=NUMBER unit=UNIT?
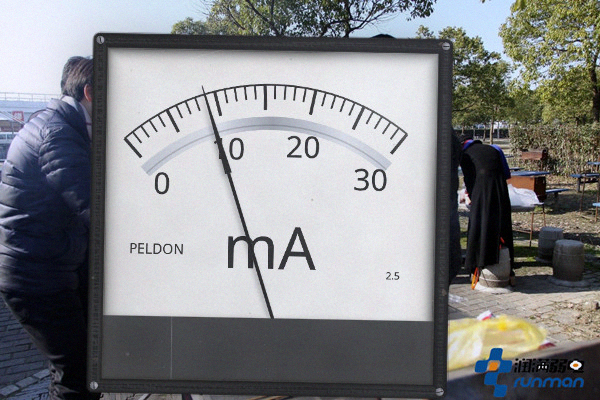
value=9 unit=mA
